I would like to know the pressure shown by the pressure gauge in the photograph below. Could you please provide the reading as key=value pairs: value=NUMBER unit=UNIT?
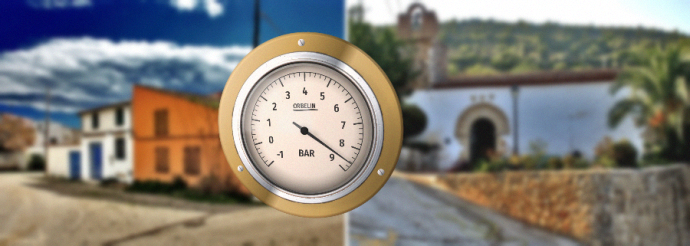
value=8.6 unit=bar
